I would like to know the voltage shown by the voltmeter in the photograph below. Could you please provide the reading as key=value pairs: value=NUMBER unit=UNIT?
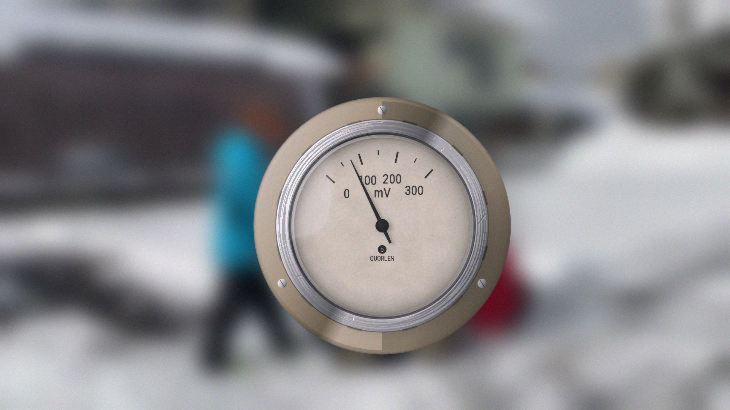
value=75 unit=mV
